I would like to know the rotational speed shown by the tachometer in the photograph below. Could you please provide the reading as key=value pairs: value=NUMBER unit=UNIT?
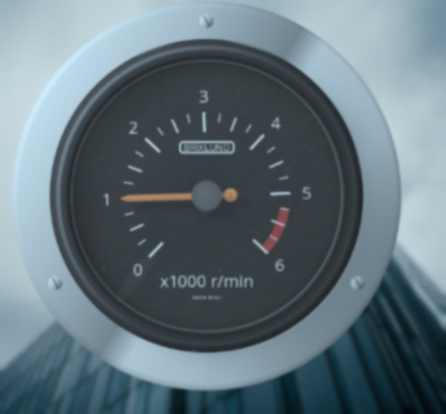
value=1000 unit=rpm
